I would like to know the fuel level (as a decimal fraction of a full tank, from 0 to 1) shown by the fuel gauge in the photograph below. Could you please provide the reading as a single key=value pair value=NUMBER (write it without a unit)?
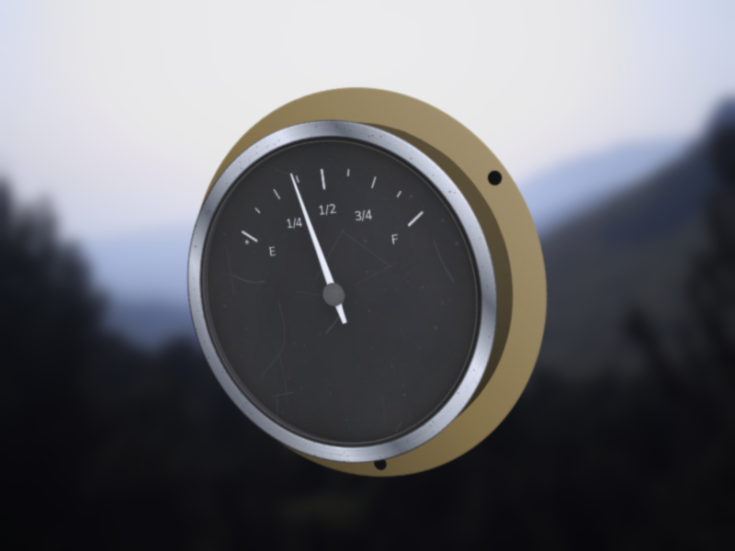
value=0.375
